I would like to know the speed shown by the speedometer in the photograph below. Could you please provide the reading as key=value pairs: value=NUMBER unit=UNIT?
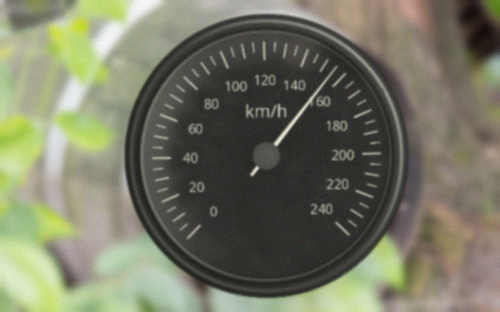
value=155 unit=km/h
